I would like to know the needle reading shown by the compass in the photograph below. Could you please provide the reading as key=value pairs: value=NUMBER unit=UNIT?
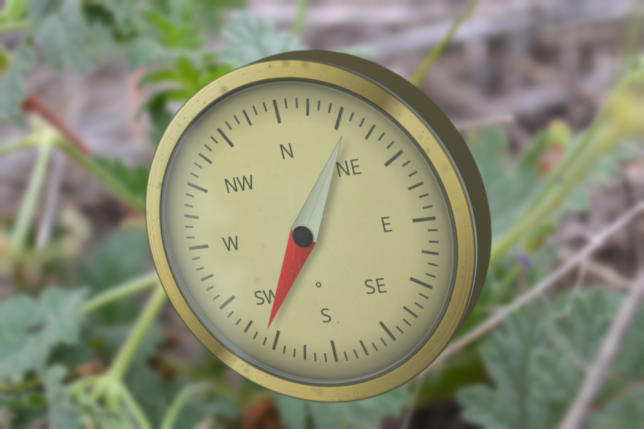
value=215 unit=°
